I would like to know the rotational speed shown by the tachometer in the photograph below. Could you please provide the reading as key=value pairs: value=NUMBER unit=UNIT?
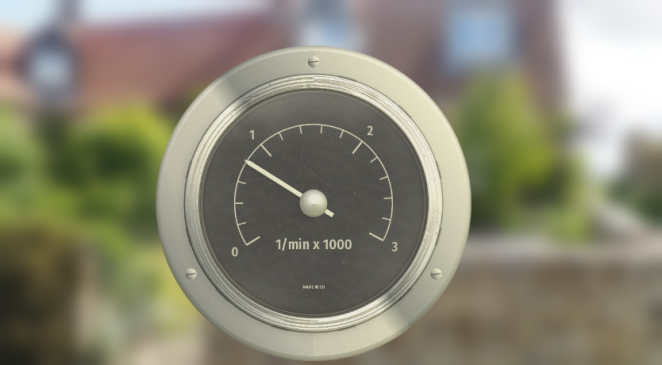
value=800 unit=rpm
